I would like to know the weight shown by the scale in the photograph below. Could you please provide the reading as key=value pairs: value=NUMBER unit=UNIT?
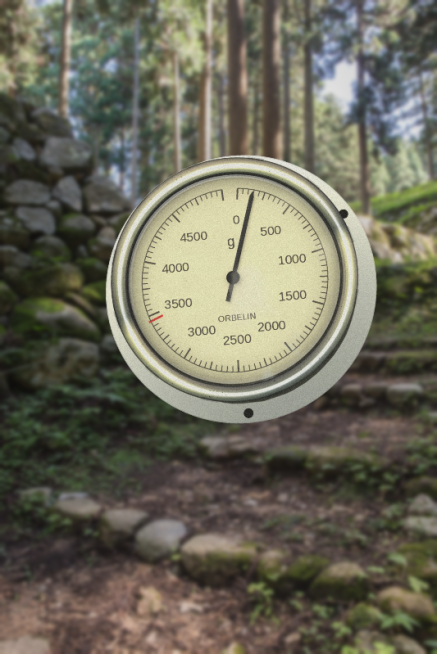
value=150 unit=g
